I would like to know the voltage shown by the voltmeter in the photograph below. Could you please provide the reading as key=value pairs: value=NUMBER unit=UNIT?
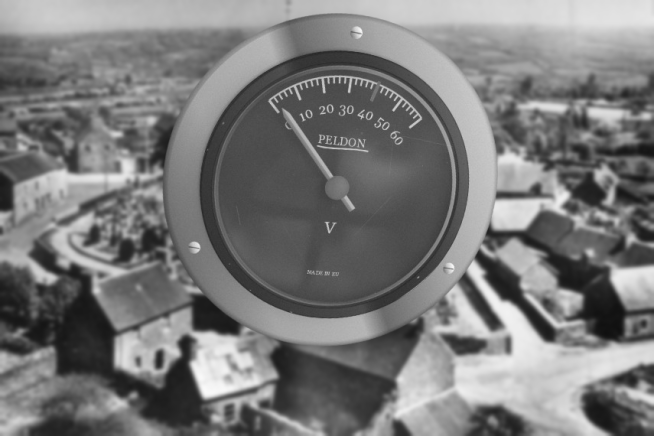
value=2 unit=V
